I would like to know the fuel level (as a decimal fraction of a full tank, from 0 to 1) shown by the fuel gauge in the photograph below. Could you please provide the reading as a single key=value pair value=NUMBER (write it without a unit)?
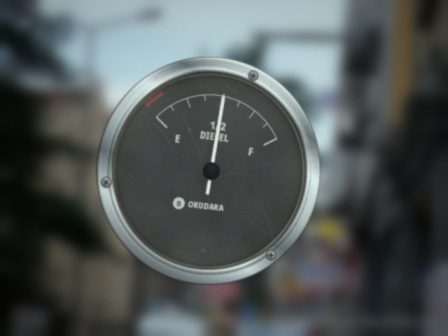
value=0.5
